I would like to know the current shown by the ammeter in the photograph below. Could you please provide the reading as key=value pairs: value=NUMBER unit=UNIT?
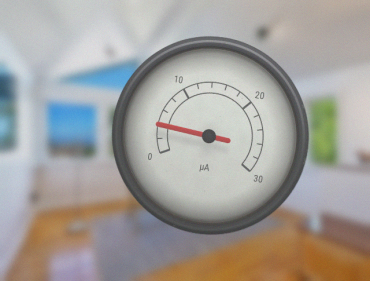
value=4 unit=µA
